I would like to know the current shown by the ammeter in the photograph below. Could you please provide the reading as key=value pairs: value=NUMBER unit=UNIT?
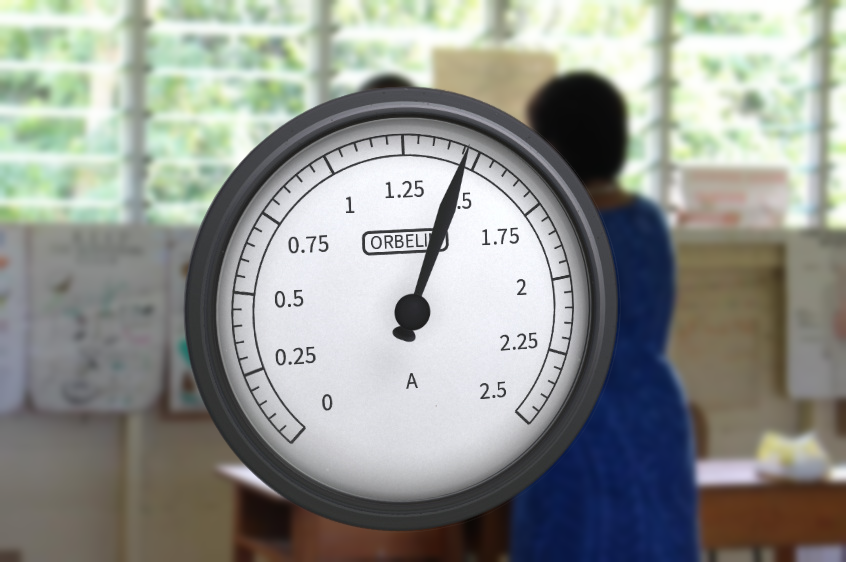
value=1.45 unit=A
